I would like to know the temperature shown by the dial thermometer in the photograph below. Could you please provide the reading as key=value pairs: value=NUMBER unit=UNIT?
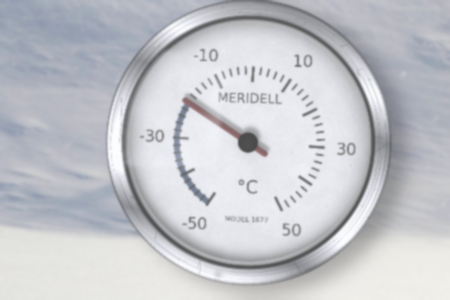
value=-20 unit=°C
